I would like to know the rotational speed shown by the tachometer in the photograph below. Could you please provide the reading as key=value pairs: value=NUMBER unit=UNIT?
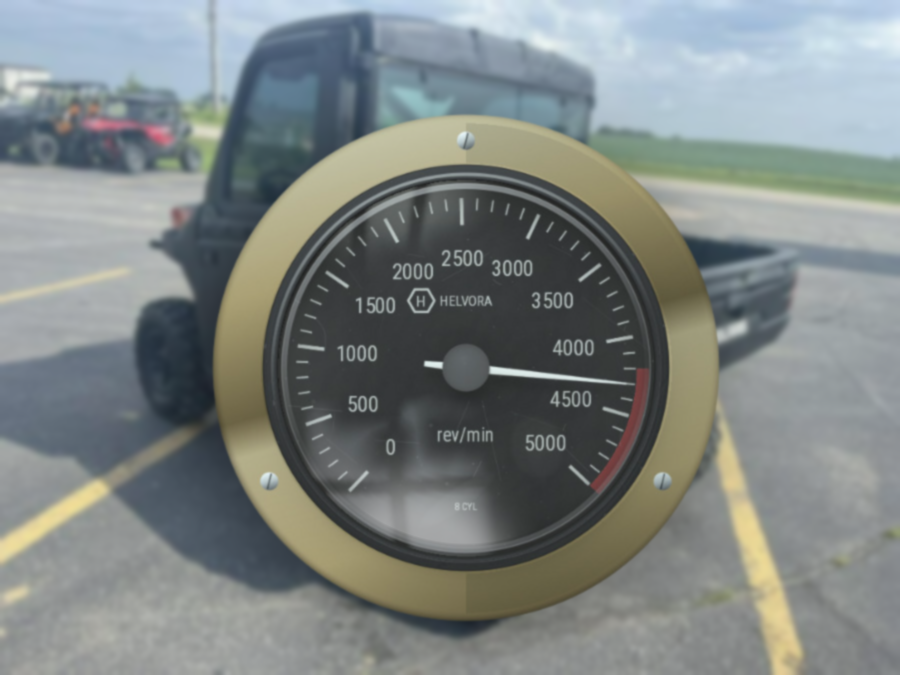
value=4300 unit=rpm
